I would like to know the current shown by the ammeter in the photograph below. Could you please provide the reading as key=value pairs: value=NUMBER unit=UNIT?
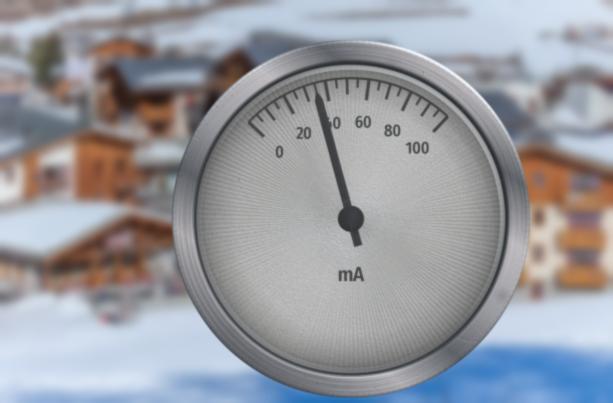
value=35 unit=mA
